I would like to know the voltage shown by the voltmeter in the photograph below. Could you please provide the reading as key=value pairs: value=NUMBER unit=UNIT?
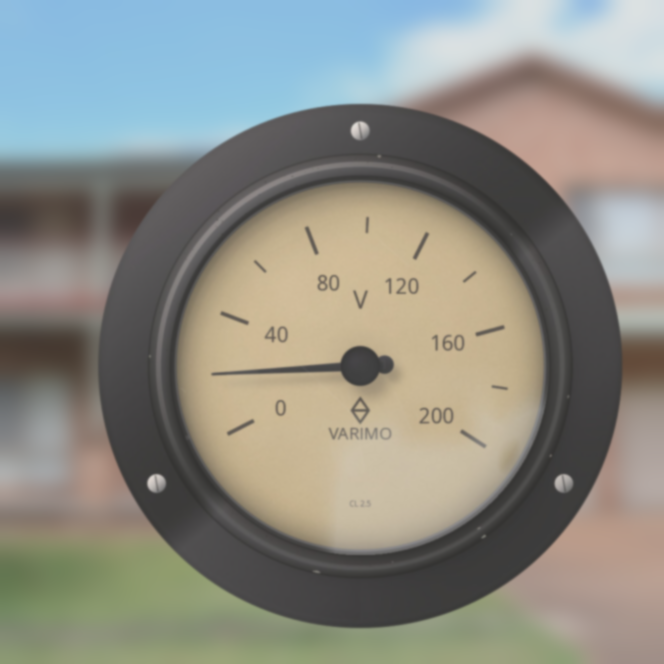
value=20 unit=V
